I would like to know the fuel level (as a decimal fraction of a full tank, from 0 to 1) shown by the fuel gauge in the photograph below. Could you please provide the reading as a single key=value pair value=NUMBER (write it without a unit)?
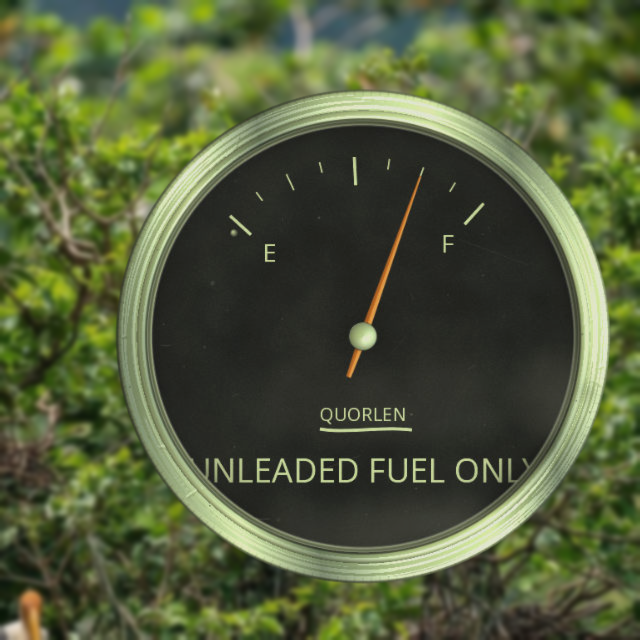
value=0.75
